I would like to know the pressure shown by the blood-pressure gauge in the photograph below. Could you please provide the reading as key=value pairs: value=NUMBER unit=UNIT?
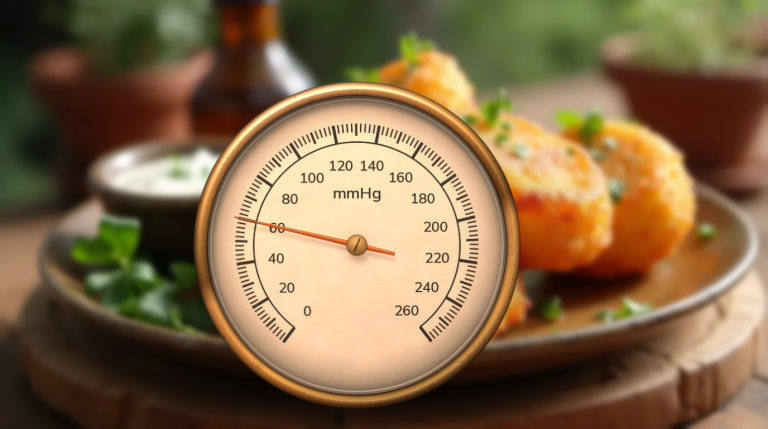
value=60 unit=mmHg
